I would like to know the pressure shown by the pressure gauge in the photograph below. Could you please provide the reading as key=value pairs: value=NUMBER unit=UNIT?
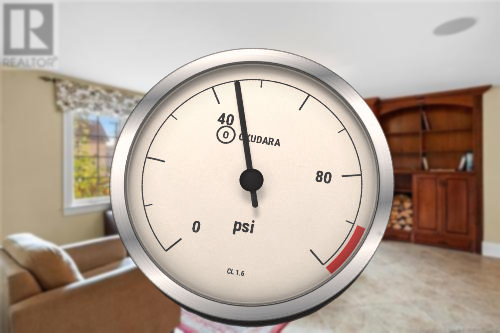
value=45 unit=psi
